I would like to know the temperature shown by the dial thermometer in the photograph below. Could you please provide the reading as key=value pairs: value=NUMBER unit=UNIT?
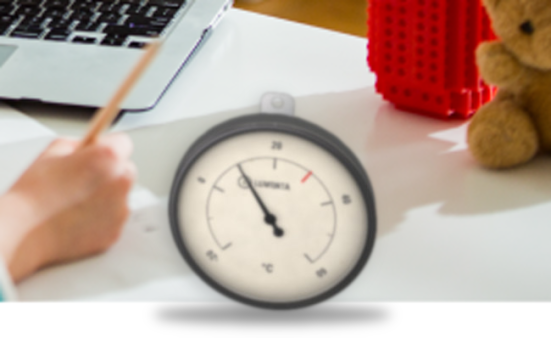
value=10 unit=°C
